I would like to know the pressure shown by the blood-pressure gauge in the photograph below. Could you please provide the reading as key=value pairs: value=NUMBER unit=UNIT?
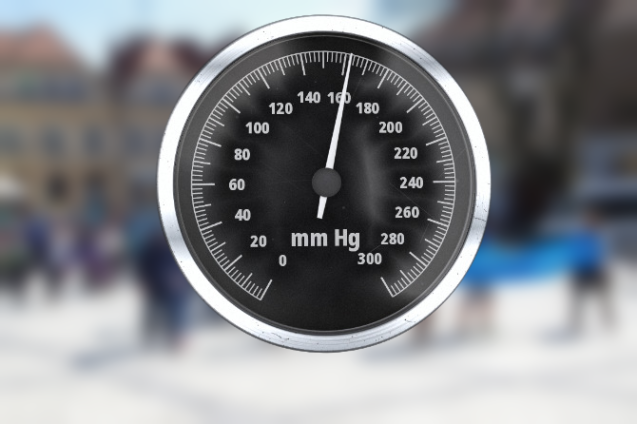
value=162 unit=mmHg
